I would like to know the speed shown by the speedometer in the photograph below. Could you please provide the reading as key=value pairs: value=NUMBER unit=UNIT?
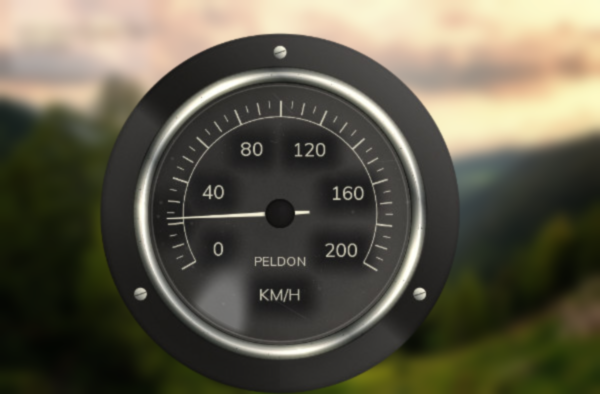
value=22.5 unit=km/h
